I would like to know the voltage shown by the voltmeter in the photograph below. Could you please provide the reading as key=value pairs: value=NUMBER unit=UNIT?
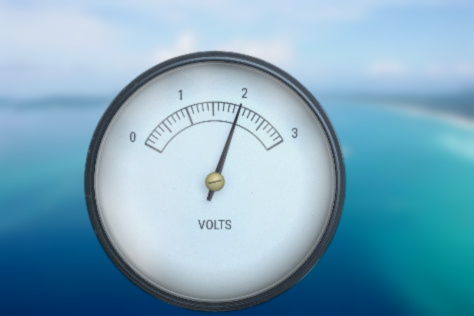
value=2 unit=V
